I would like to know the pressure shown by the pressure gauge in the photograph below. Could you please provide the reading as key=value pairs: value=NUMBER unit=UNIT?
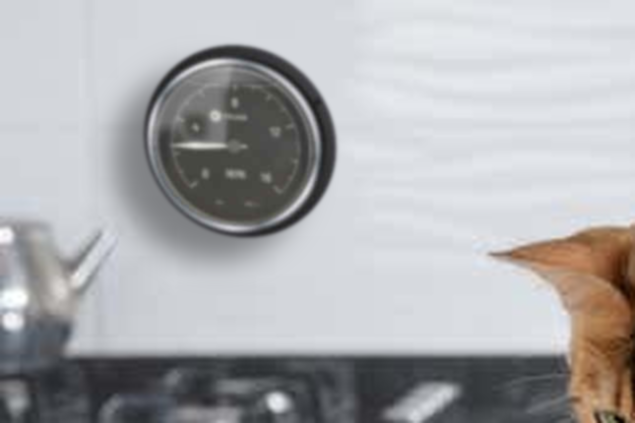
value=2.5 unit=MPa
